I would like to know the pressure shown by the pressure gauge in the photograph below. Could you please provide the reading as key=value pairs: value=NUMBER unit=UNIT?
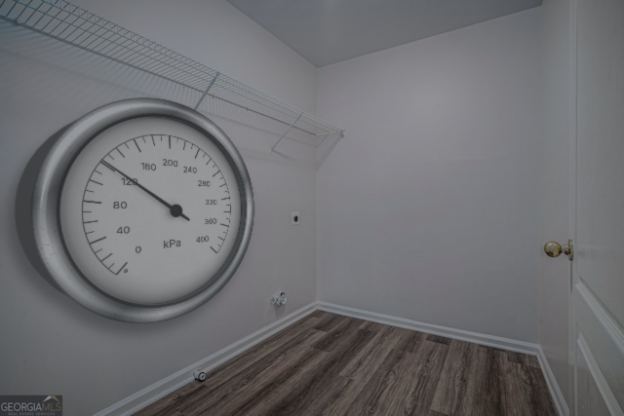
value=120 unit=kPa
